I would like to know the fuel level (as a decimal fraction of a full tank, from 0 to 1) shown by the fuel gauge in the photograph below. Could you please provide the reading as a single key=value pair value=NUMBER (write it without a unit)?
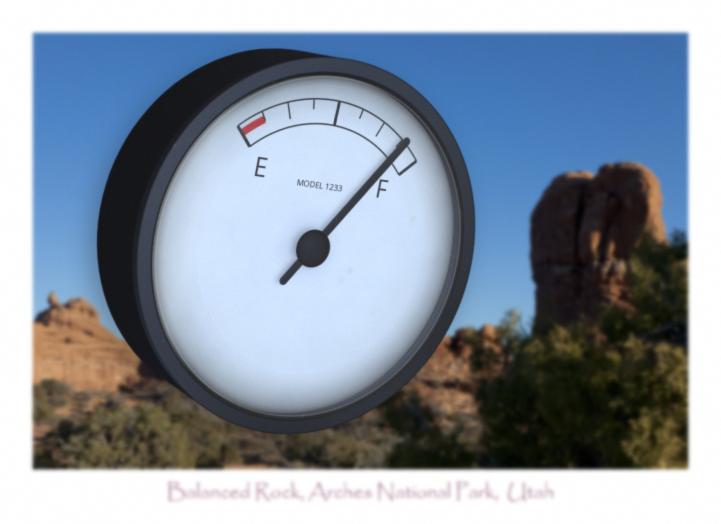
value=0.875
